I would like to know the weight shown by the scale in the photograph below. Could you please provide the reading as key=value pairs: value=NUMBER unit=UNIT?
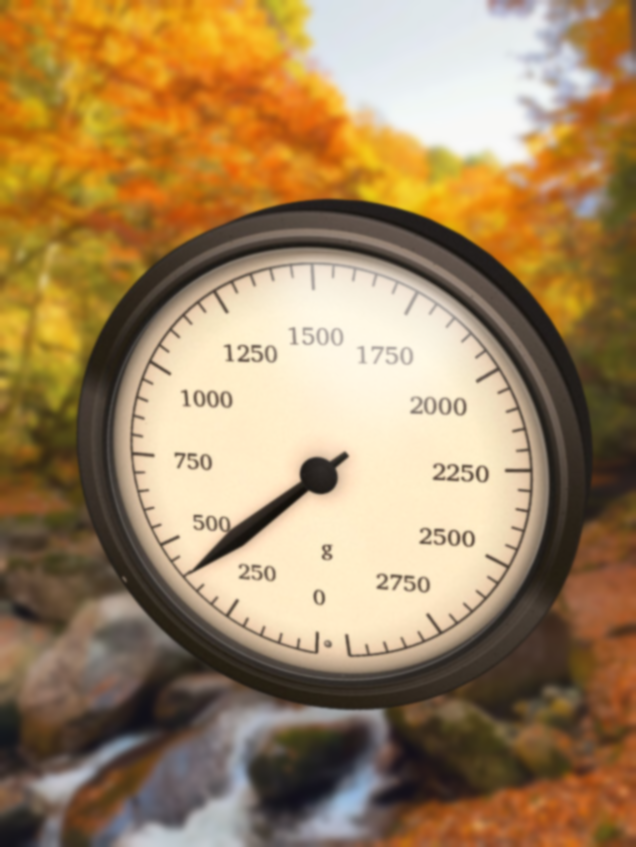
value=400 unit=g
